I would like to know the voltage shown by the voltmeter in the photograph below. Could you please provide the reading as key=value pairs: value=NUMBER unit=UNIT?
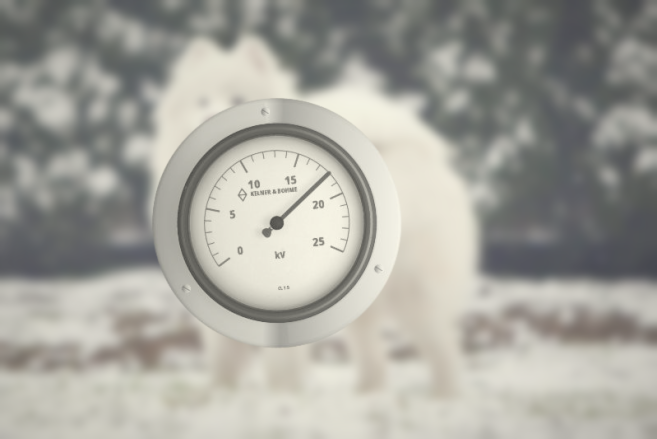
value=18 unit=kV
